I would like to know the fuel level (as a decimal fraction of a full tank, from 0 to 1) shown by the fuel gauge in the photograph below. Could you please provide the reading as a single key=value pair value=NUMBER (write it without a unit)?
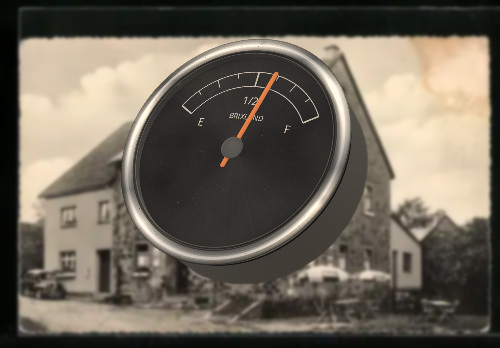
value=0.625
